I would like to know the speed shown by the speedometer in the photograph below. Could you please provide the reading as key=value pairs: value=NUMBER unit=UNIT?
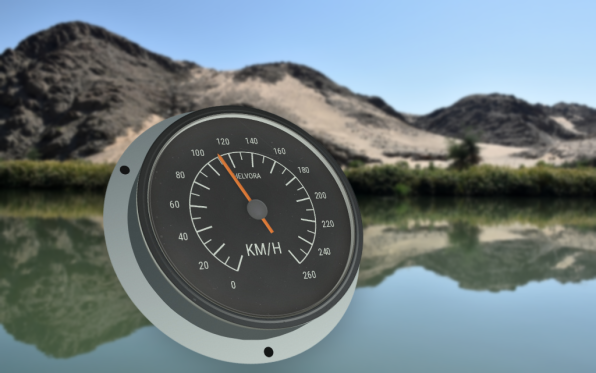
value=110 unit=km/h
